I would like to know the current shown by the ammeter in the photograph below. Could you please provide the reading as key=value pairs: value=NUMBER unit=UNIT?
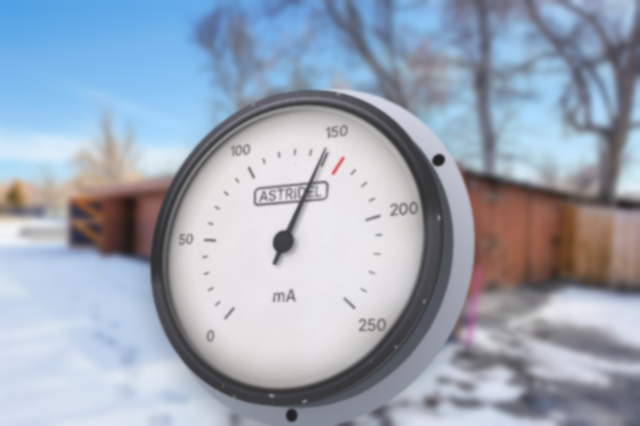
value=150 unit=mA
